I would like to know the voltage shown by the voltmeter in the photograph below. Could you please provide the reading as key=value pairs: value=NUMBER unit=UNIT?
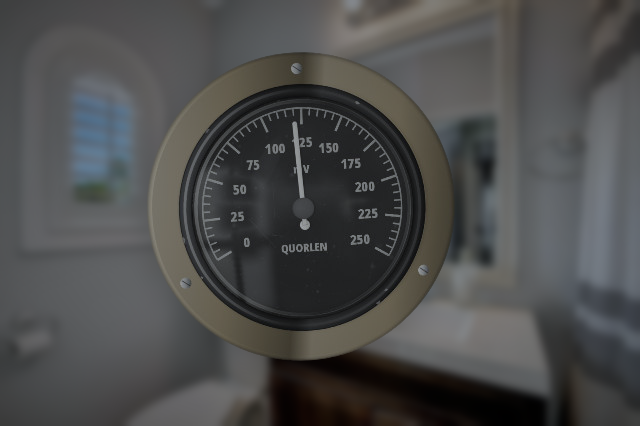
value=120 unit=mV
